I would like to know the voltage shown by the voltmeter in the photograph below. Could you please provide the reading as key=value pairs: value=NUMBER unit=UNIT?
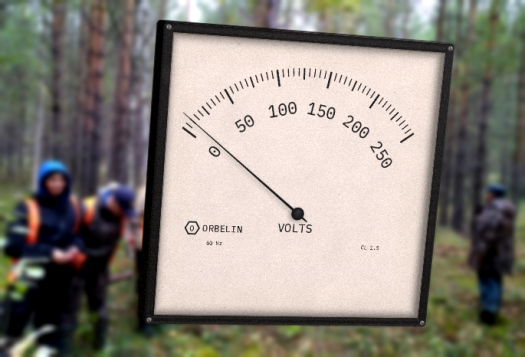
value=10 unit=V
